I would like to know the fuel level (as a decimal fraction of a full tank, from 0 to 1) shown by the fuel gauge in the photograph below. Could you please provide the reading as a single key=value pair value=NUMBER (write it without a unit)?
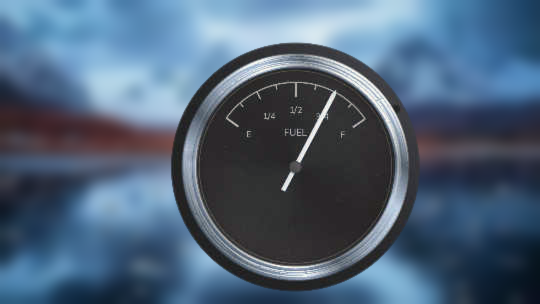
value=0.75
